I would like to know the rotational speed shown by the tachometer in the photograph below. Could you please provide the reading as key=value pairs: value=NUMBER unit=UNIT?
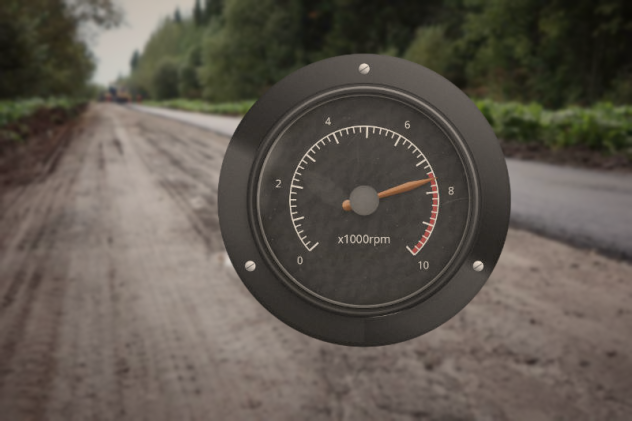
value=7600 unit=rpm
